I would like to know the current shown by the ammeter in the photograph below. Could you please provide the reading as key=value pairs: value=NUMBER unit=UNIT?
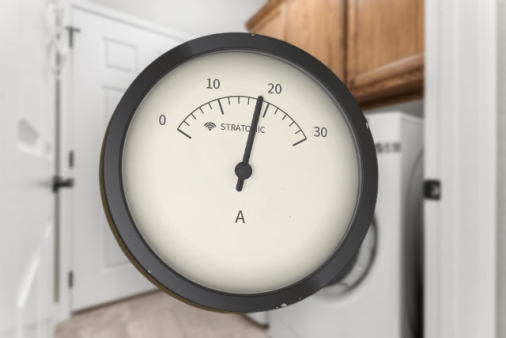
value=18 unit=A
